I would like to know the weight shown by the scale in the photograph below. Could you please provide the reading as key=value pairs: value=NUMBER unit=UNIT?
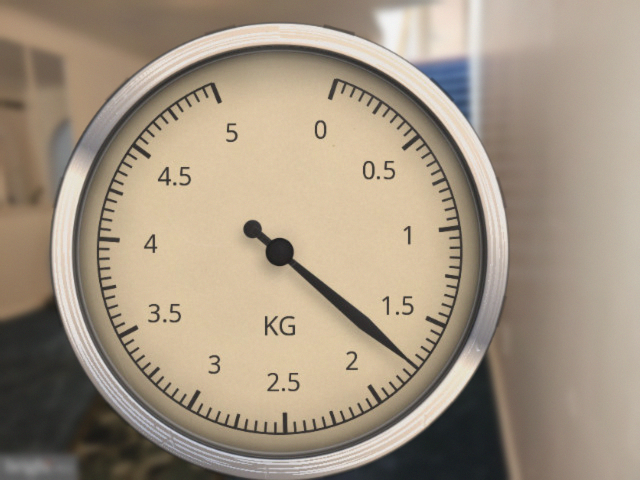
value=1.75 unit=kg
